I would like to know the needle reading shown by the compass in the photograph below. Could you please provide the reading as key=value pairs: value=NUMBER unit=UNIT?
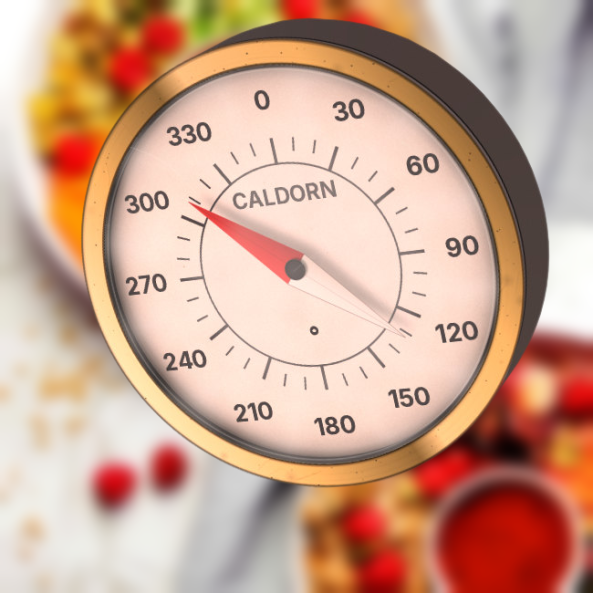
value=310 unit=°
